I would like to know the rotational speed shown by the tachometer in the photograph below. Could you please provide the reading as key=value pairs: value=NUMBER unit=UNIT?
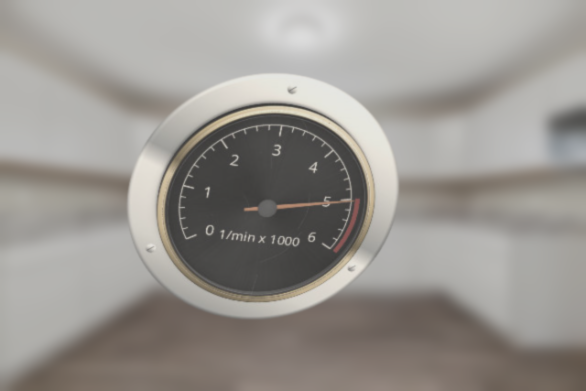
value=5000 unit=rpm
